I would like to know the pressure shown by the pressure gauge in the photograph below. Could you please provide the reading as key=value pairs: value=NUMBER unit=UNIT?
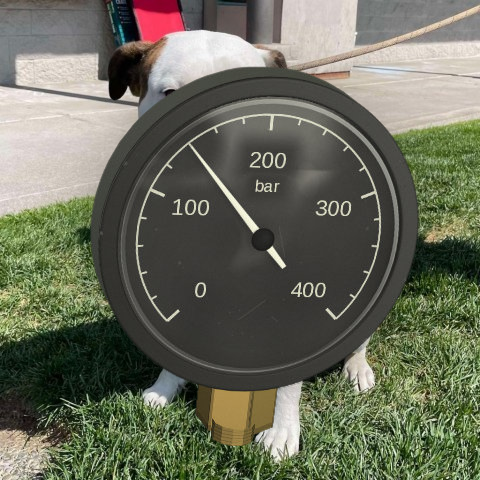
value=140 unit=bar
